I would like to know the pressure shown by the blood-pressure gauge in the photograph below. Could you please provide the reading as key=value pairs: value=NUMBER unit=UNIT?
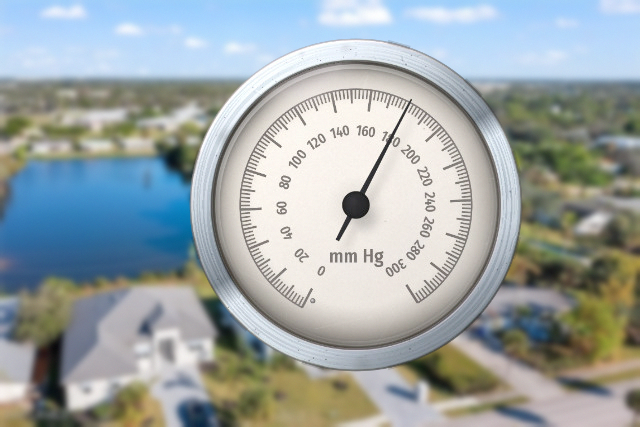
value=180 unit=mmHg
